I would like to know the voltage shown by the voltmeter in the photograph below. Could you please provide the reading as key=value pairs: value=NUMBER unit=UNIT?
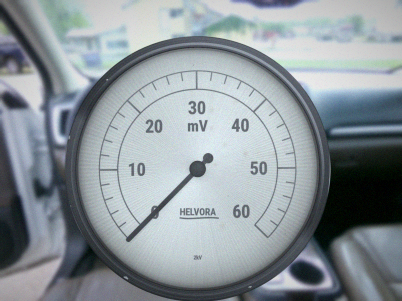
value=0 unit=mV
